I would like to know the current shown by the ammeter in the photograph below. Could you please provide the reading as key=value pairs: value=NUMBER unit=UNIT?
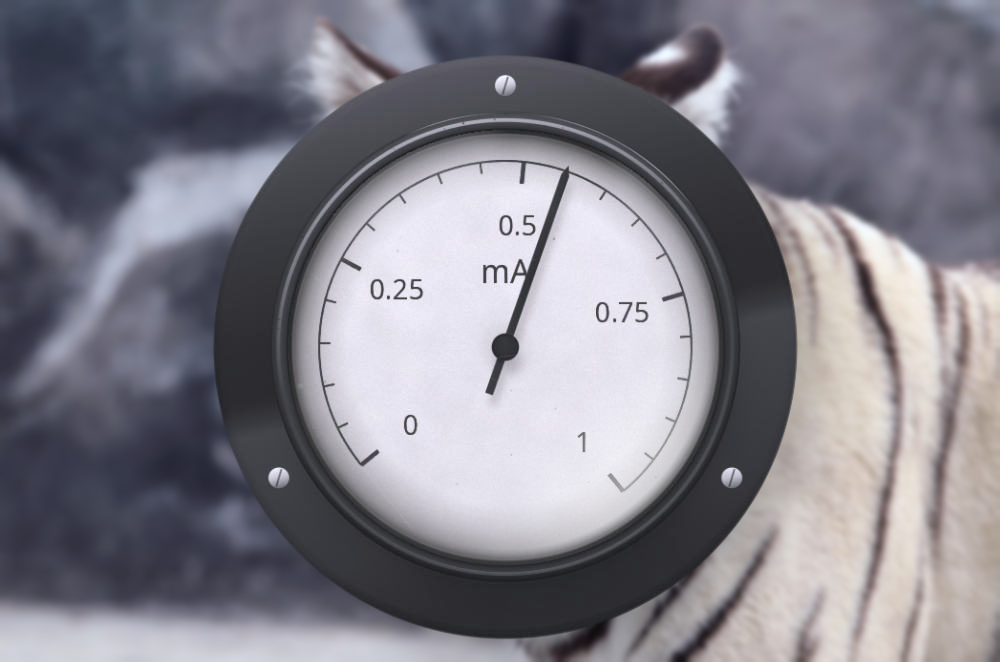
value=0.55 unit=mA
